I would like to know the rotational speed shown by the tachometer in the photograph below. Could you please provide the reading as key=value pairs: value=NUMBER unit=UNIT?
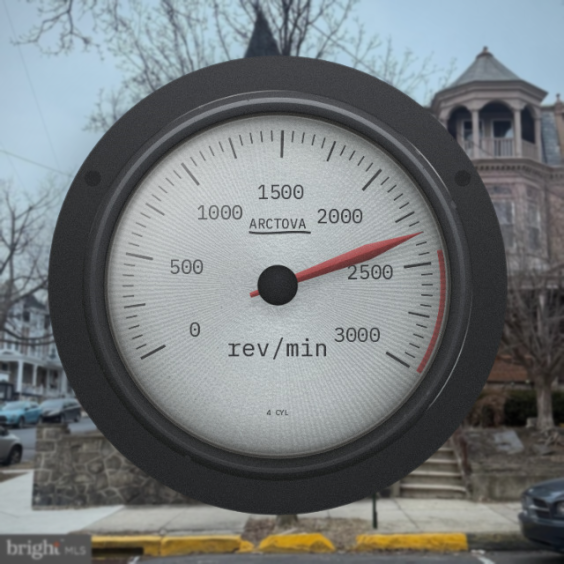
value=2350 unit=rpm
